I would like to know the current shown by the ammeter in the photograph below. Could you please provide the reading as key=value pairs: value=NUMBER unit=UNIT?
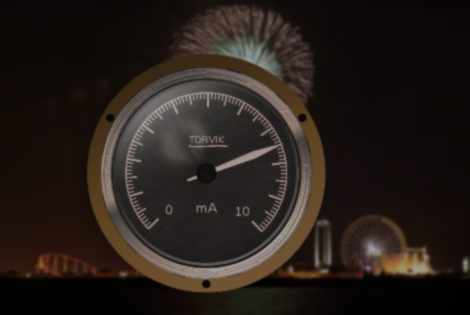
value=7.5 unit=mA
